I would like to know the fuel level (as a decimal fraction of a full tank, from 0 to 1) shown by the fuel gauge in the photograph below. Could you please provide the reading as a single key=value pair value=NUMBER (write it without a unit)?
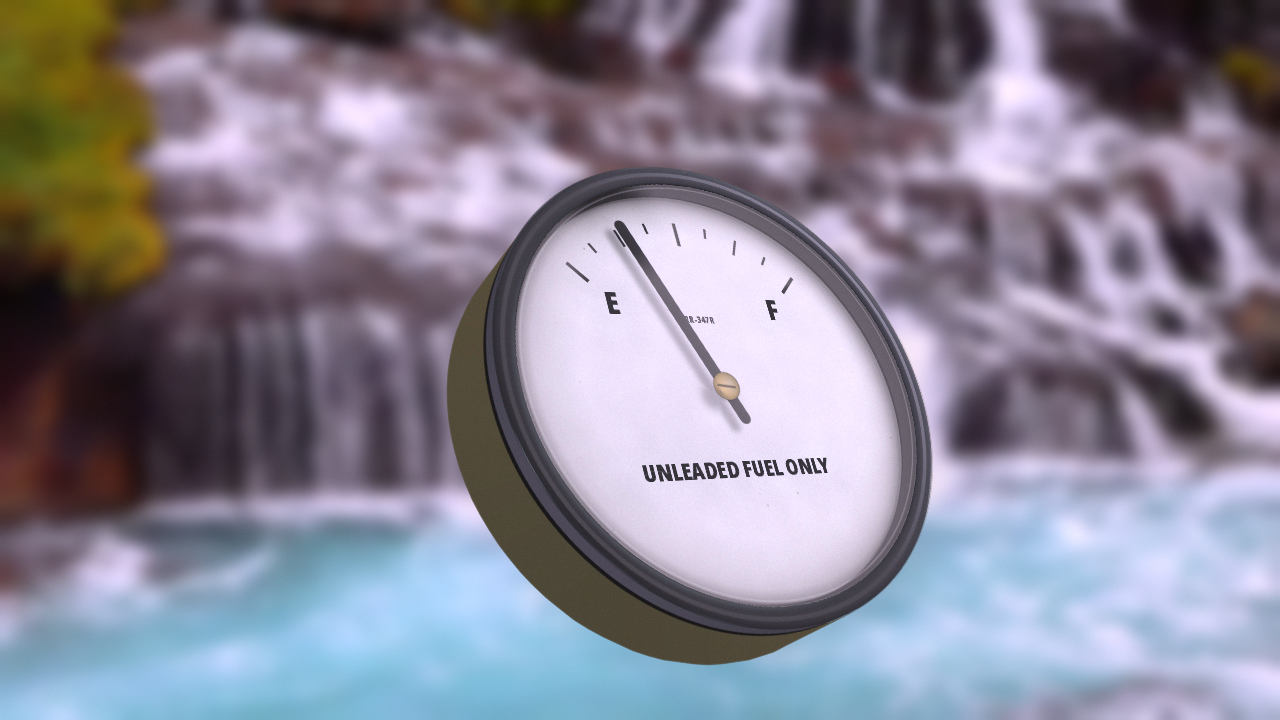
value=0.25
